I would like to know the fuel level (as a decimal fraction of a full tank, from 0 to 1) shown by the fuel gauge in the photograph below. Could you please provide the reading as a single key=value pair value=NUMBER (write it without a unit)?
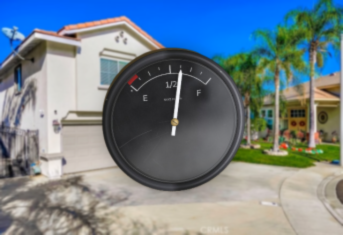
value=0.625
